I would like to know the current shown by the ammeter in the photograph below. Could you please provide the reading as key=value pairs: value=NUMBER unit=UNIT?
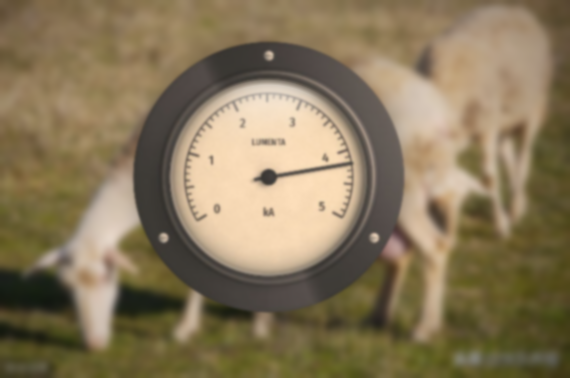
value=4.2 unit=kA
